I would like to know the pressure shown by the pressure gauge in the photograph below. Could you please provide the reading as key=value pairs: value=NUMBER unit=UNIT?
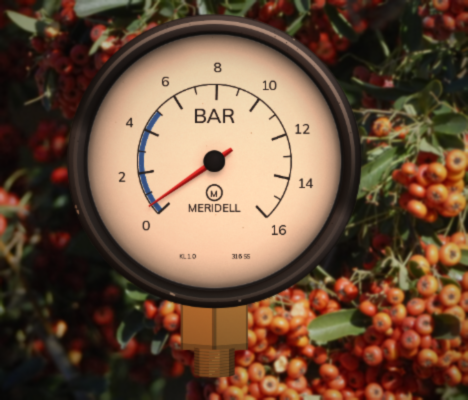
value=0.5 unit=bar
